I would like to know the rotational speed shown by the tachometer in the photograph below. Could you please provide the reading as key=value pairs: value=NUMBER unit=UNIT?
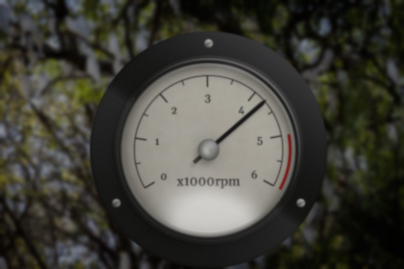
value=4250 unit=rpm
